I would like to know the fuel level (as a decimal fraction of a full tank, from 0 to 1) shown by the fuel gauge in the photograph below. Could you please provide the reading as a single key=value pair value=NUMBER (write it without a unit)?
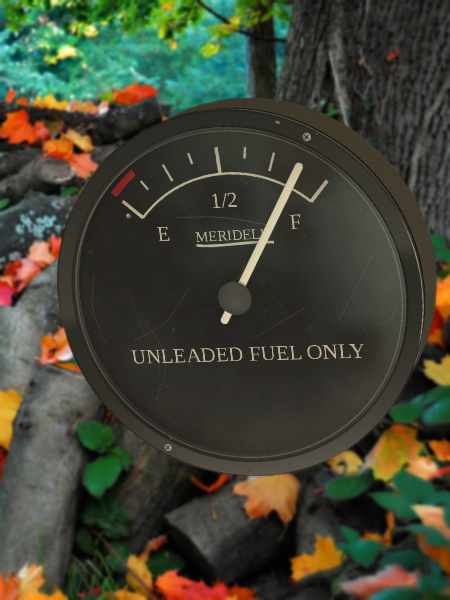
value=0.875
